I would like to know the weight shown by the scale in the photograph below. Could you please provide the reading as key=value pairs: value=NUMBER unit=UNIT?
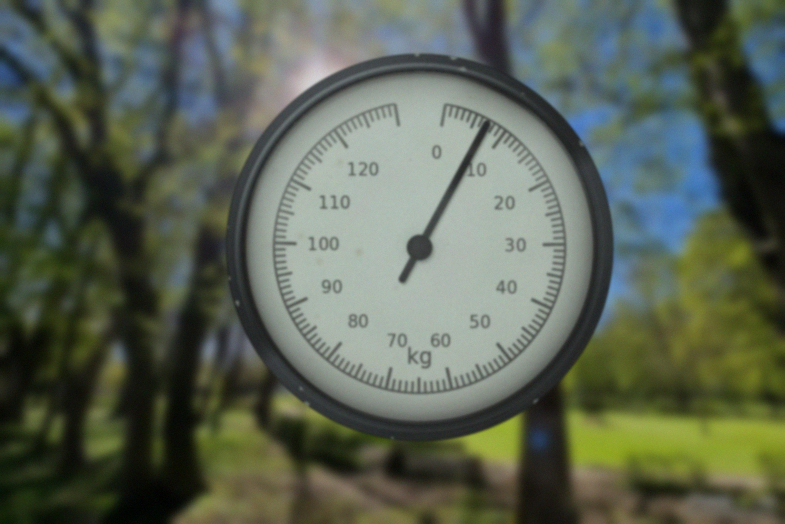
value=7 unit=kg
